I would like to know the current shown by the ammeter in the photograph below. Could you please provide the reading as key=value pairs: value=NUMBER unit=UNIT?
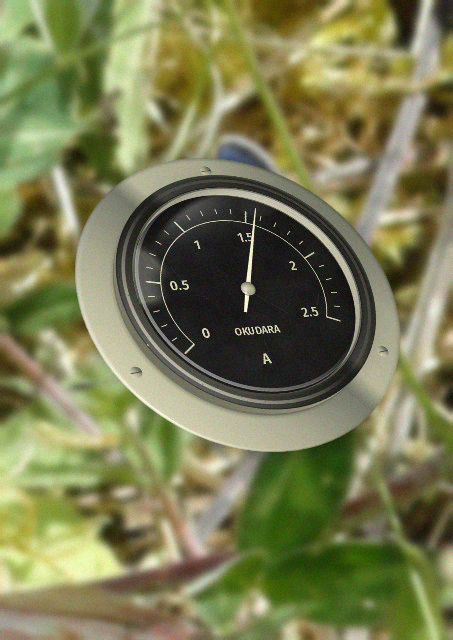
value=1.55 unit=A
